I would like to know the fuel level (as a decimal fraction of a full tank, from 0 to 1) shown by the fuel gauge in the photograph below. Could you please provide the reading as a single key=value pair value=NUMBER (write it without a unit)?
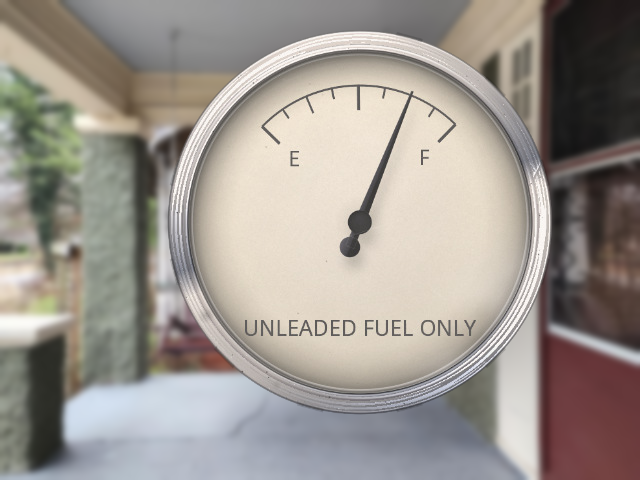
value=0.75
